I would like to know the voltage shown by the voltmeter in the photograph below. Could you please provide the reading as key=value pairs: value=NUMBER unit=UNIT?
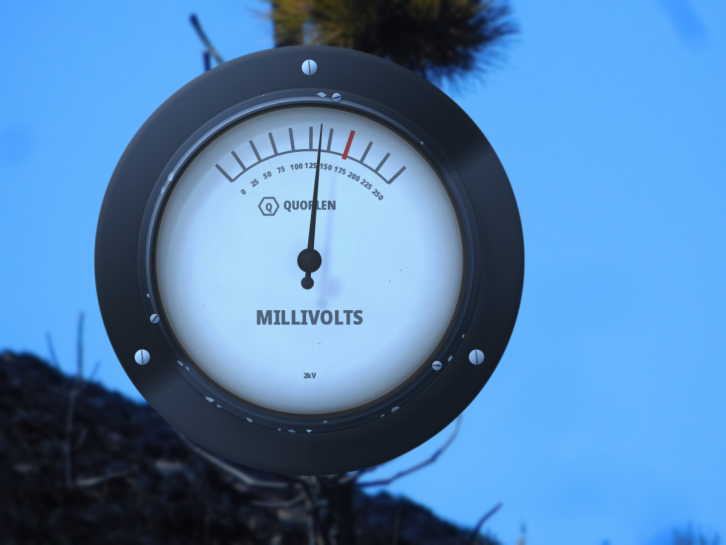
value=137.5 unit=mV
